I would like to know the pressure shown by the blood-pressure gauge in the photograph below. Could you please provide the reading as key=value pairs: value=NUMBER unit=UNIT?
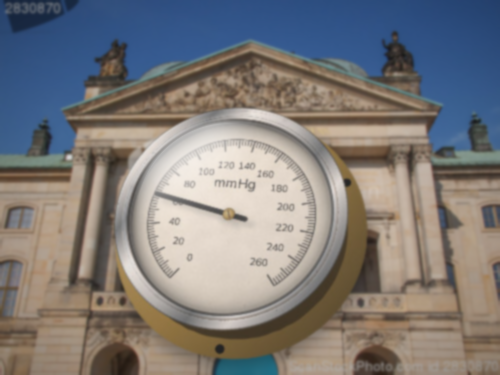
value=60 unit=mmHg
